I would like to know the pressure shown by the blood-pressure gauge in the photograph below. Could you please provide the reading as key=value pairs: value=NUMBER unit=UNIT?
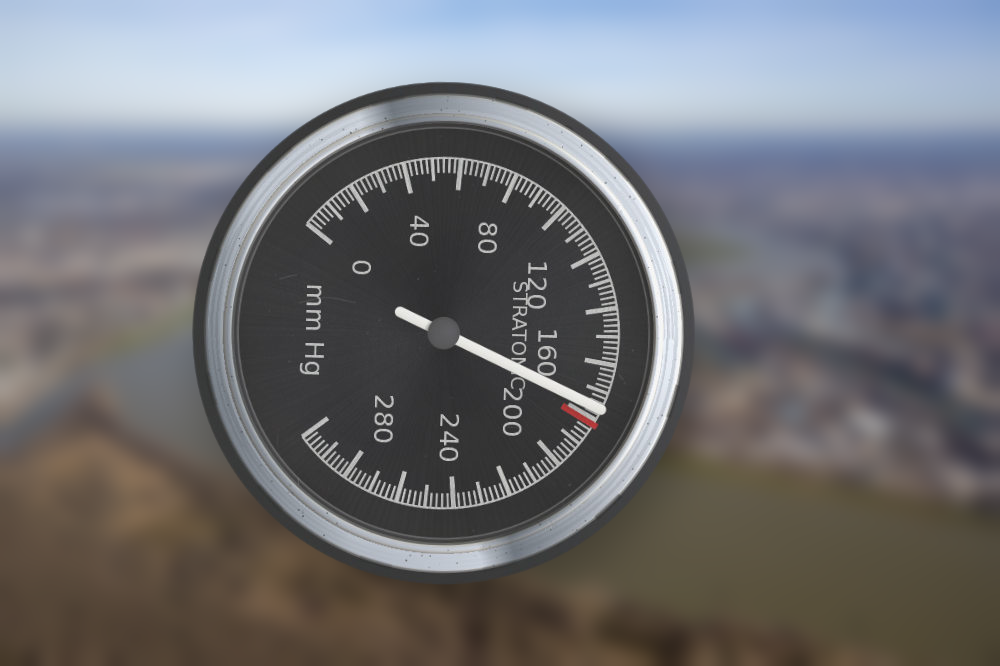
value=176 unit=mmHg
